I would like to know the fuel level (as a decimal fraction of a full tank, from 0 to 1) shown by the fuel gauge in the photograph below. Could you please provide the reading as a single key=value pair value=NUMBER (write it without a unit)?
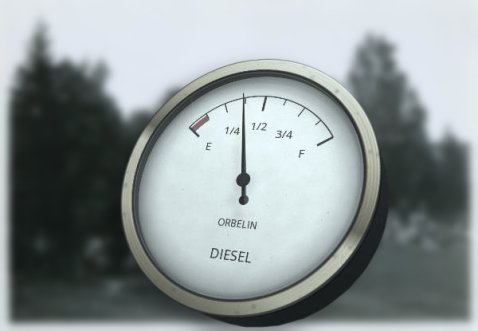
value=0.375
